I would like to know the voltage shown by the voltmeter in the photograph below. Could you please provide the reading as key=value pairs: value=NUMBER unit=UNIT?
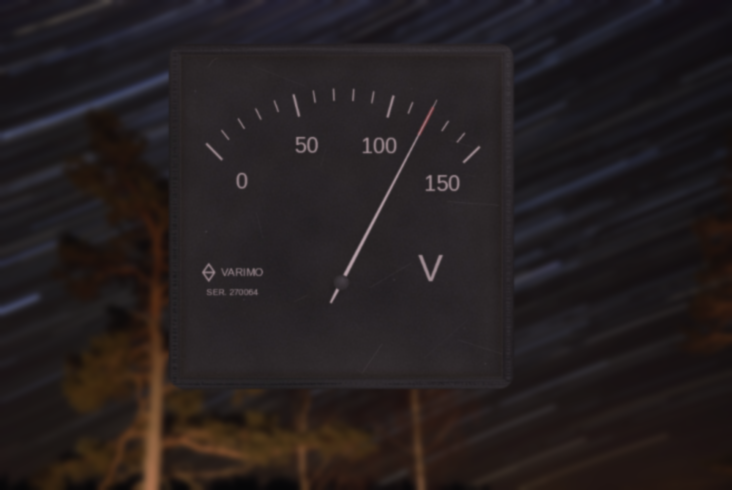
value=120 unit=V
